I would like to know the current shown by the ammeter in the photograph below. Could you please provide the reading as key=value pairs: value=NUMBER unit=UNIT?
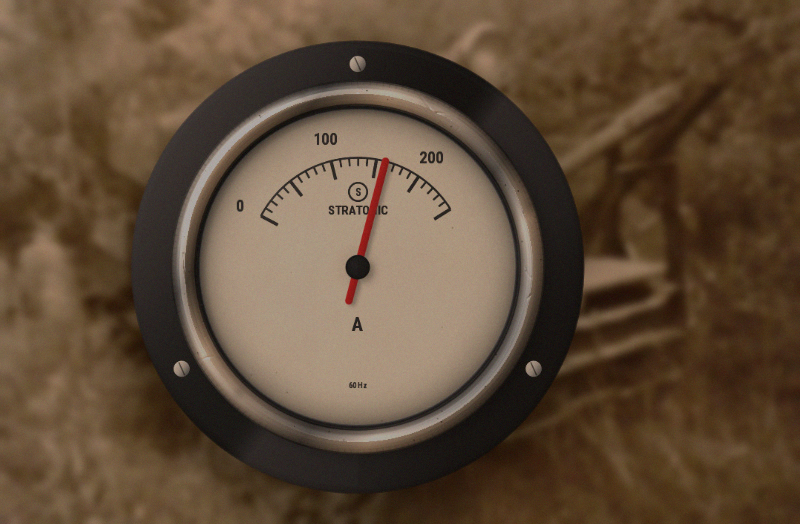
value=160 unit=A
